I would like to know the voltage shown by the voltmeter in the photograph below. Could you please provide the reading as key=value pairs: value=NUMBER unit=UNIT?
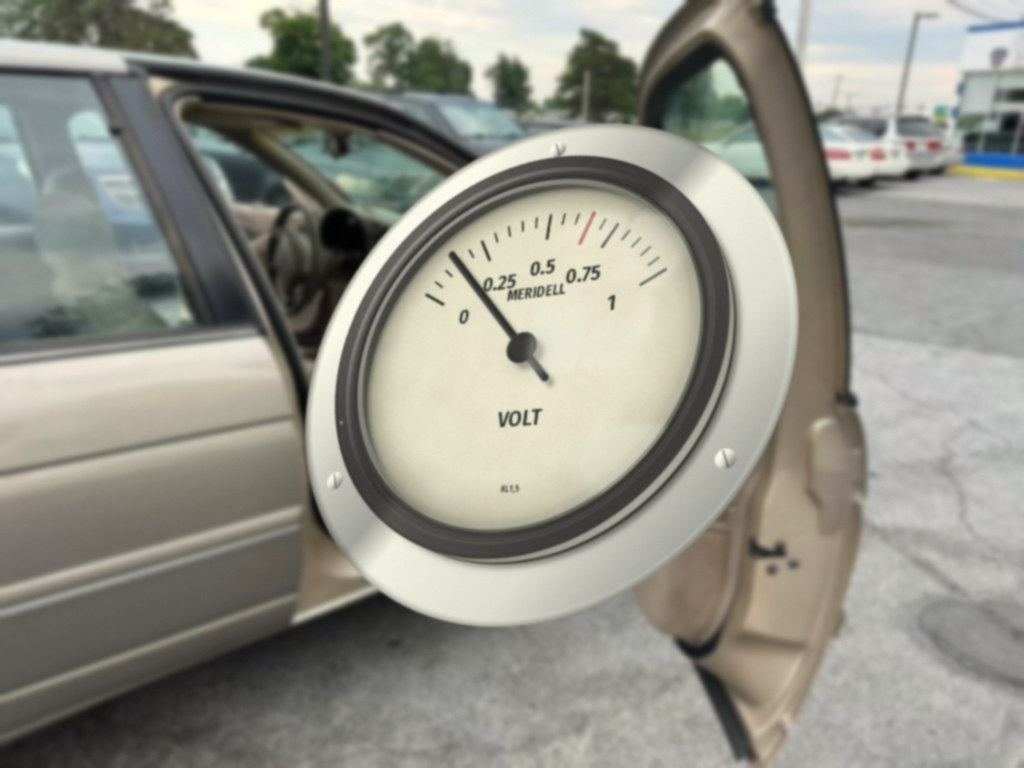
value=0.15 unit=V
